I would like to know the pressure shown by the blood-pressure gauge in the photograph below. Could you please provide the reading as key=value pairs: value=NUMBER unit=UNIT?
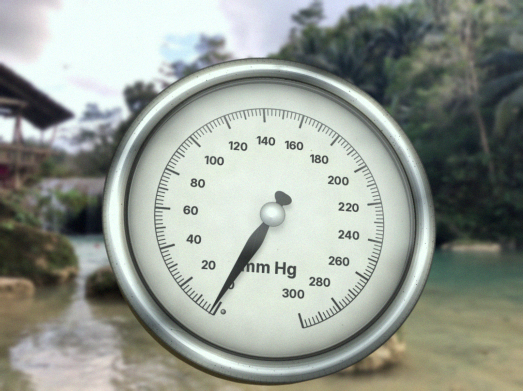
value=2 unit=mmHg
